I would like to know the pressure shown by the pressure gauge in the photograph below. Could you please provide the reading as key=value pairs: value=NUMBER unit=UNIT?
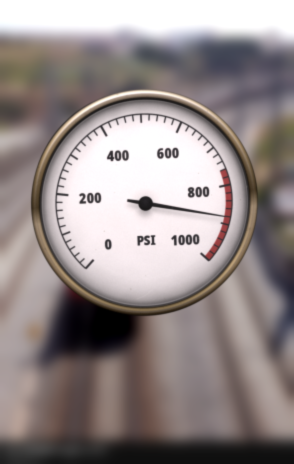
value=880 unit=psi
